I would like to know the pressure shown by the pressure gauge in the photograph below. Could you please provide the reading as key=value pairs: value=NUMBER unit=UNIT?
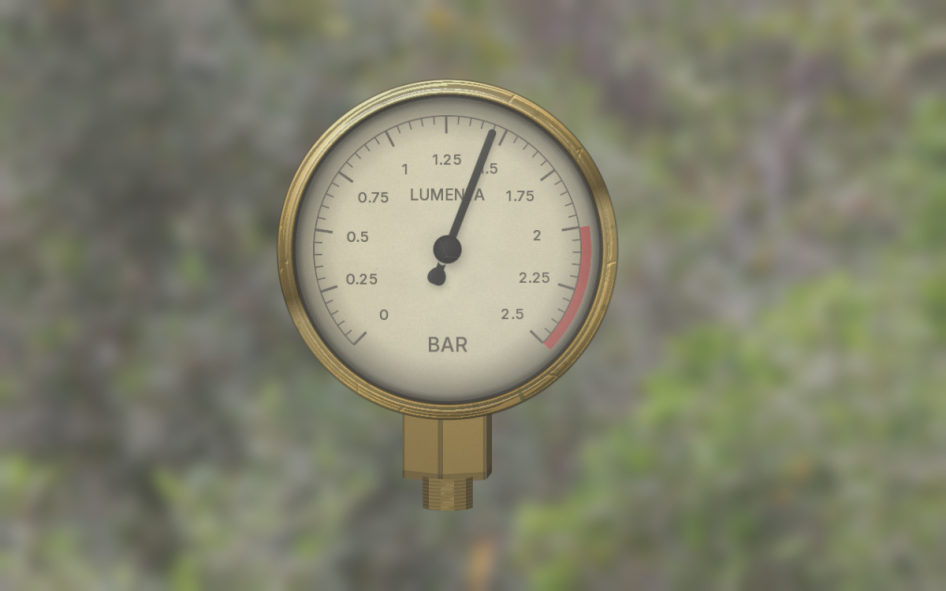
value=1.45 unit=bar
